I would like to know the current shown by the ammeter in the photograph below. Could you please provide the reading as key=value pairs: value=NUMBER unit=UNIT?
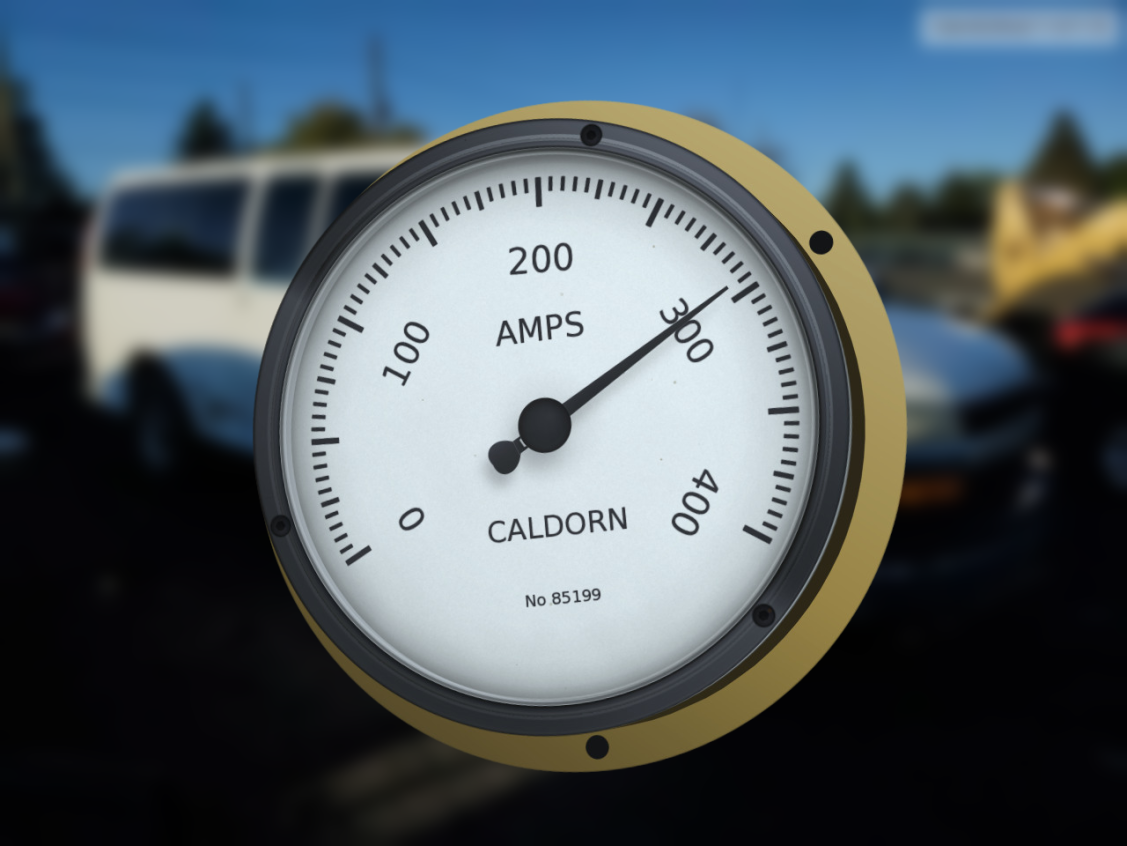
value=295 unit=A
